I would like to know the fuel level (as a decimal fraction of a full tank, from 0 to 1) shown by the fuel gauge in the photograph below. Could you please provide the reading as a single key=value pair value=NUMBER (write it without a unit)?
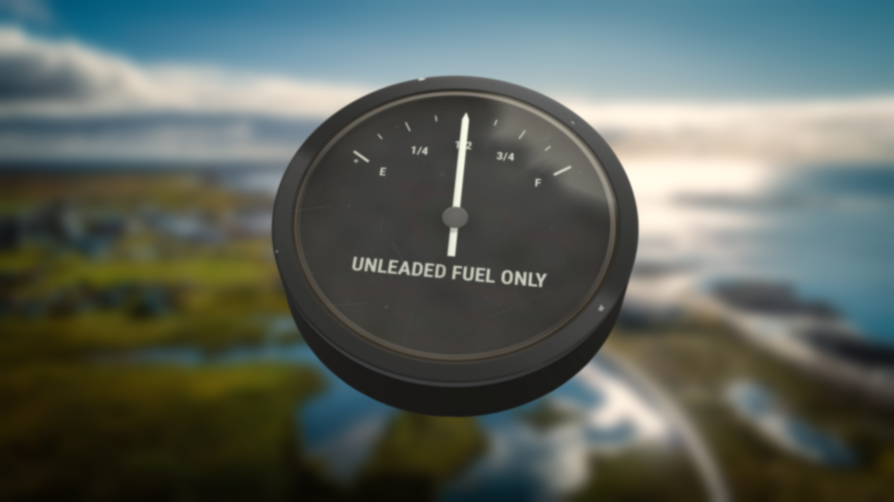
value=0.5
